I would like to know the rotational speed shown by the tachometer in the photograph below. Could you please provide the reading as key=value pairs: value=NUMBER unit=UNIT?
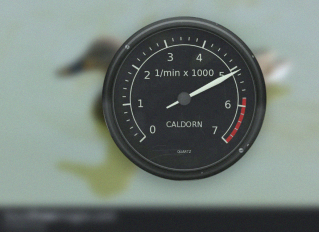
value=5100 unit=rpm
